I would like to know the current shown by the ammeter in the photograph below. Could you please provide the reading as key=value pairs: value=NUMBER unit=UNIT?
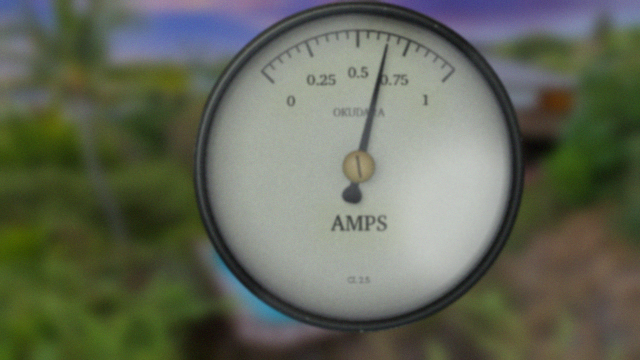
value=0.65 unit=A
